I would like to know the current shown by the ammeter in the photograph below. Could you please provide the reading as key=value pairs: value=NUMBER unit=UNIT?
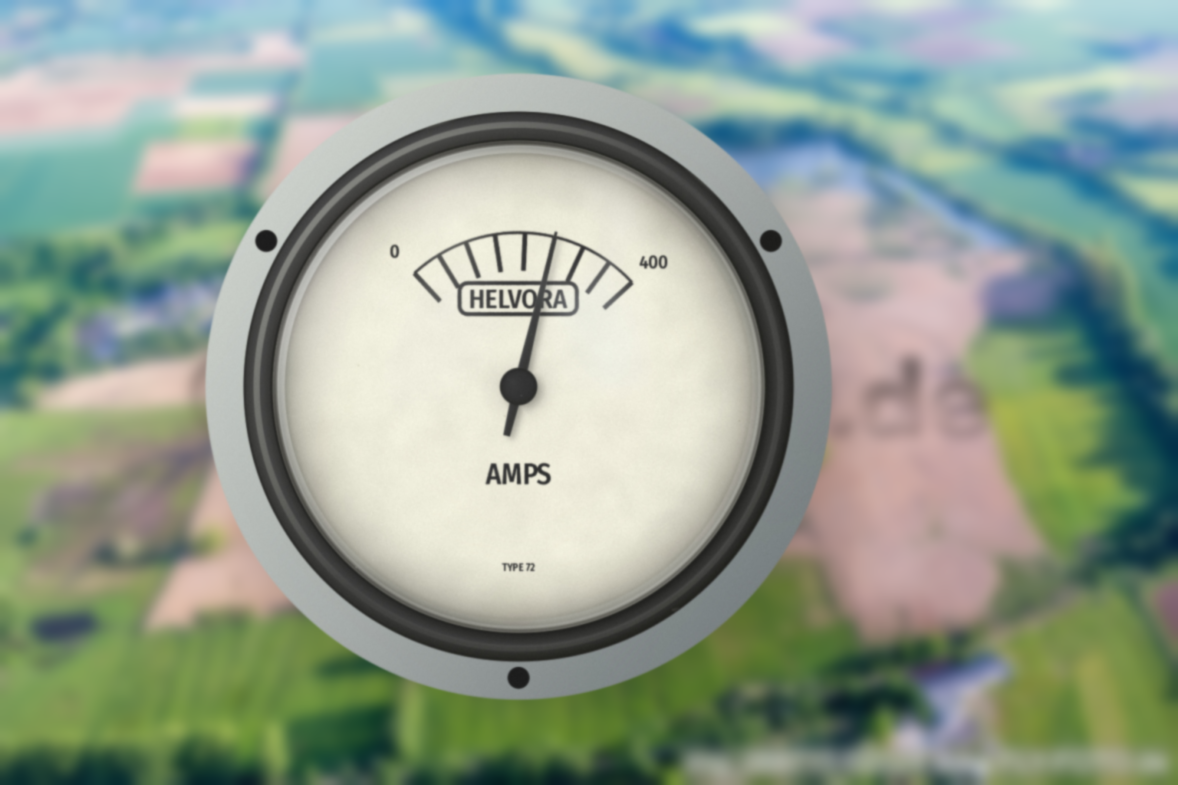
value=250 unit=A
